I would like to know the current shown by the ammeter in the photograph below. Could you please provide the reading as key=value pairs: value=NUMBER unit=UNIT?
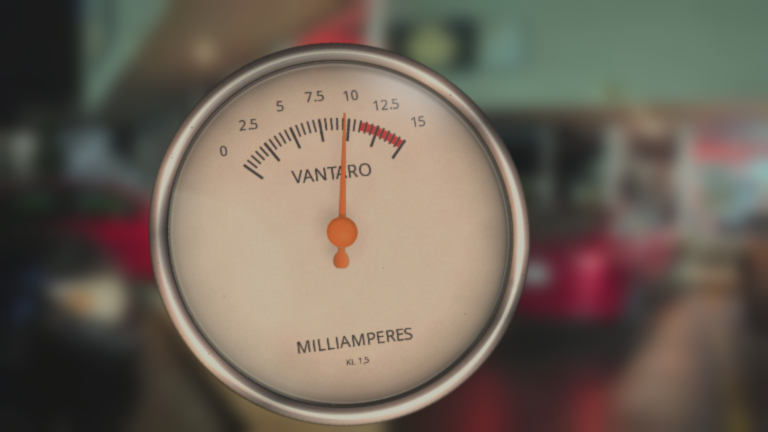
value=9.5 unit=mA
